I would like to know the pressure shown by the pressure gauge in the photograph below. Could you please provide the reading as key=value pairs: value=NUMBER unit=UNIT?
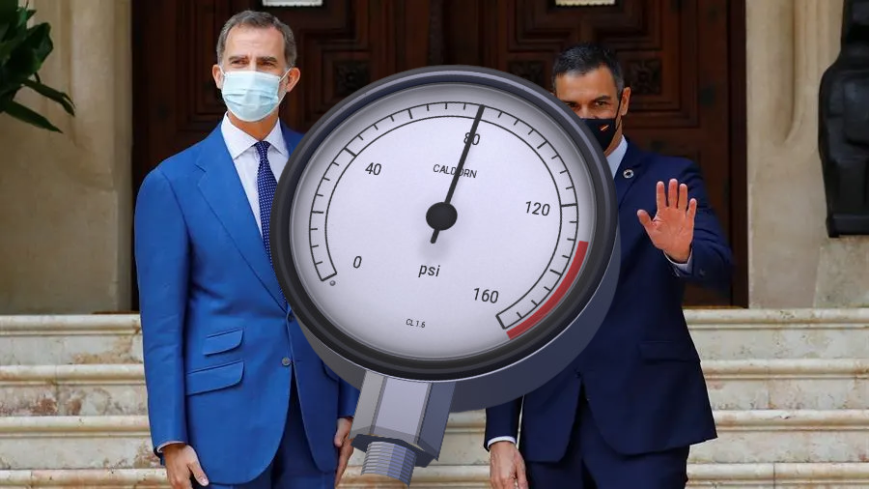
value=80 unit=psi
